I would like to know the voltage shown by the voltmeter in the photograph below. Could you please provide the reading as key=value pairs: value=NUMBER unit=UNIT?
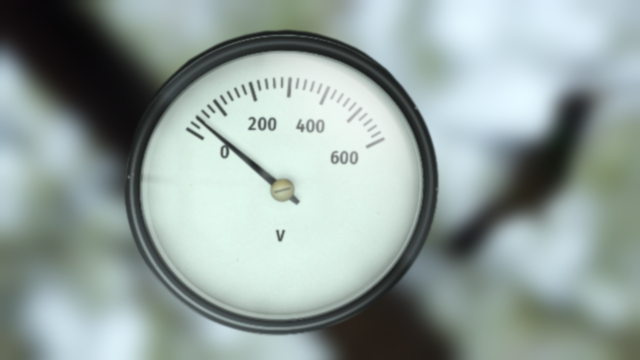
value=40 unit=V
